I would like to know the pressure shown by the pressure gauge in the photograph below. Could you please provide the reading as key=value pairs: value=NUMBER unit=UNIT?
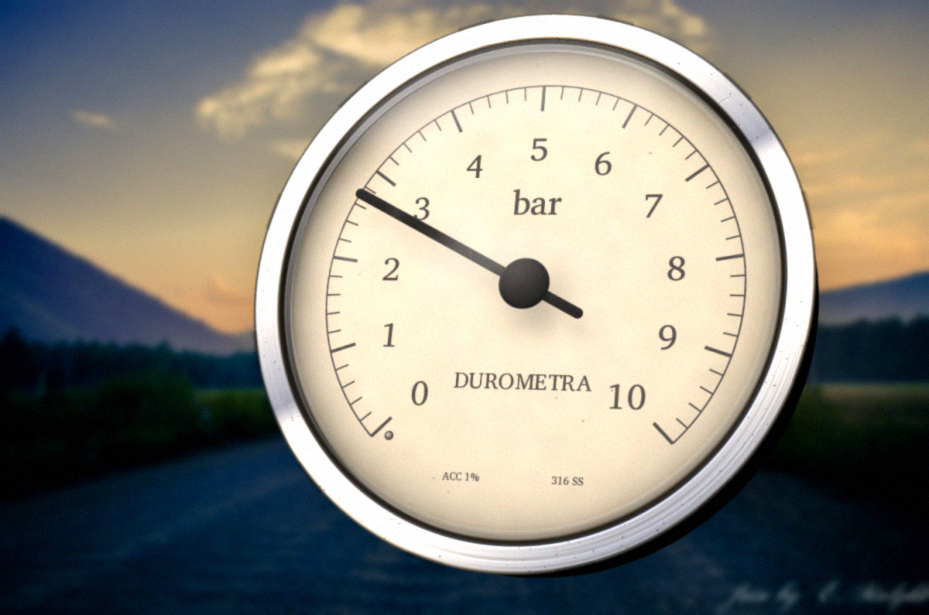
value=2.7 unit=bar
